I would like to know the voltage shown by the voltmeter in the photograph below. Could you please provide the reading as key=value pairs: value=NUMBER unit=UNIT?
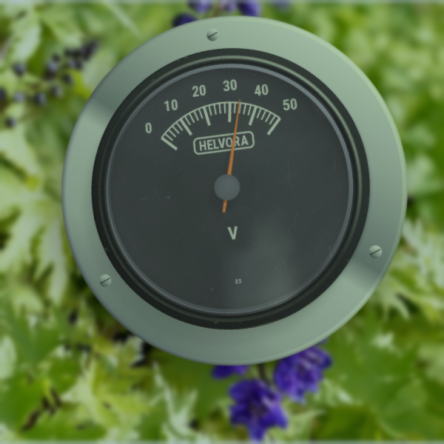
value=34 unit=V
